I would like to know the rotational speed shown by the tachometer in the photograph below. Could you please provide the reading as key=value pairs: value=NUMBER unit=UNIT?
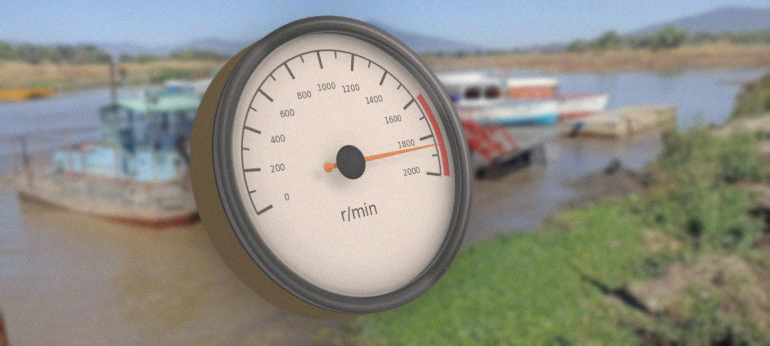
value=1850 unit=rpm
